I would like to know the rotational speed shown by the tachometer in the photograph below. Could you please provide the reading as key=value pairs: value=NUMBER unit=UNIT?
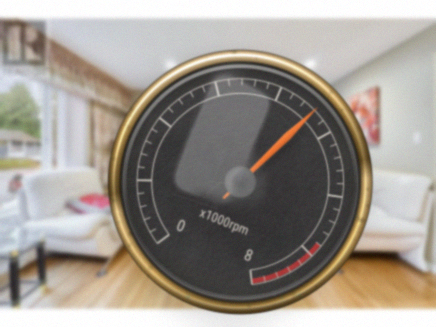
value=4600 unit=rpm
